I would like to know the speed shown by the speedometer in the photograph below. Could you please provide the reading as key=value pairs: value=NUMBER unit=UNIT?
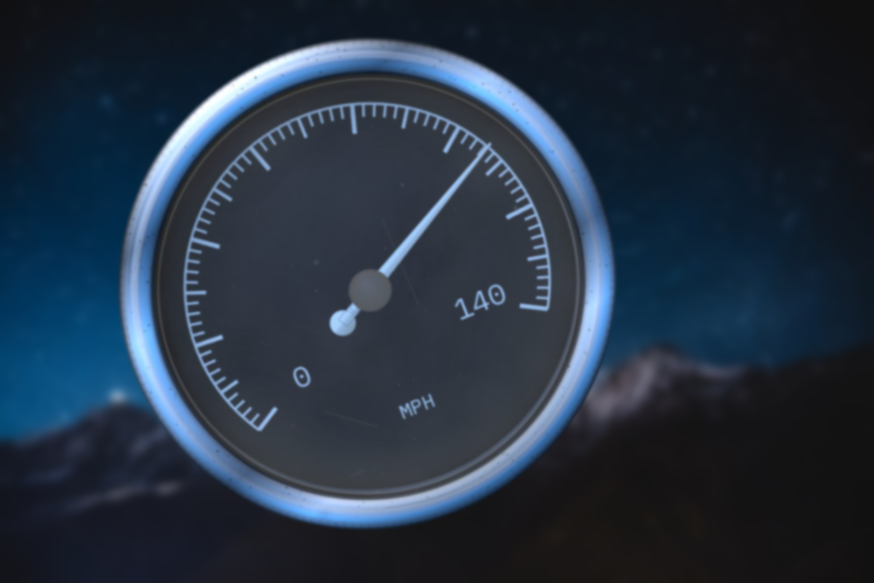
value=106 unit=mph
